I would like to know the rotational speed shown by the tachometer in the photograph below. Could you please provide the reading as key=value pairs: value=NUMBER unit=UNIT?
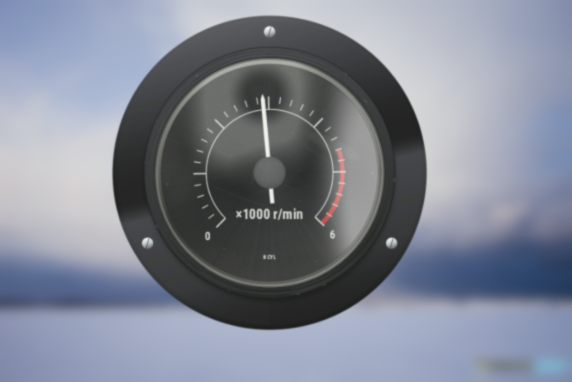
value=2900 unit=rpm
